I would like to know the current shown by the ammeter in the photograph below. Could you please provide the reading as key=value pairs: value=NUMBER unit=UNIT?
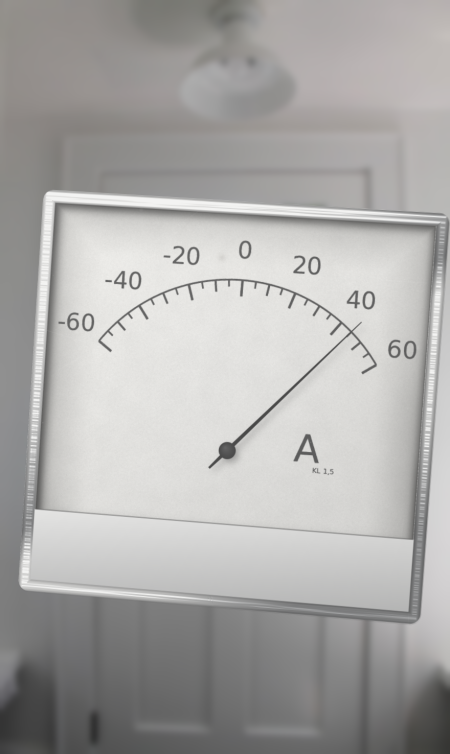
value=45 unit=A
